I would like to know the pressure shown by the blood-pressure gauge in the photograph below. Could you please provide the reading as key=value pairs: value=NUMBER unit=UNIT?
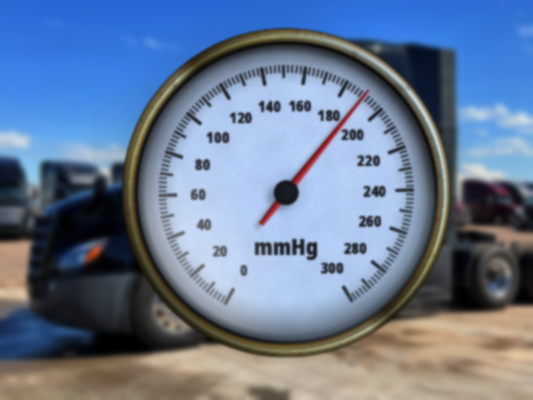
value=190 unit=mmHg
